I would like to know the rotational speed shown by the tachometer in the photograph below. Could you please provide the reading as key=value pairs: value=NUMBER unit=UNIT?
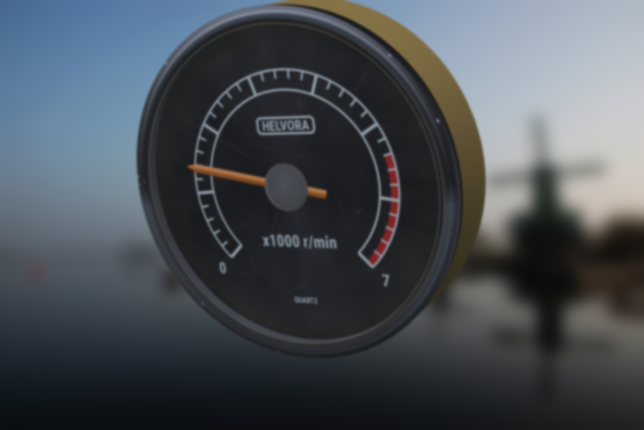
value=1400 unit=rpm
